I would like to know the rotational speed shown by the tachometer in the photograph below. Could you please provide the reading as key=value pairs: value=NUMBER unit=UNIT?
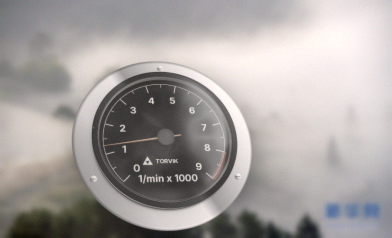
value=1250 unit=rpm
